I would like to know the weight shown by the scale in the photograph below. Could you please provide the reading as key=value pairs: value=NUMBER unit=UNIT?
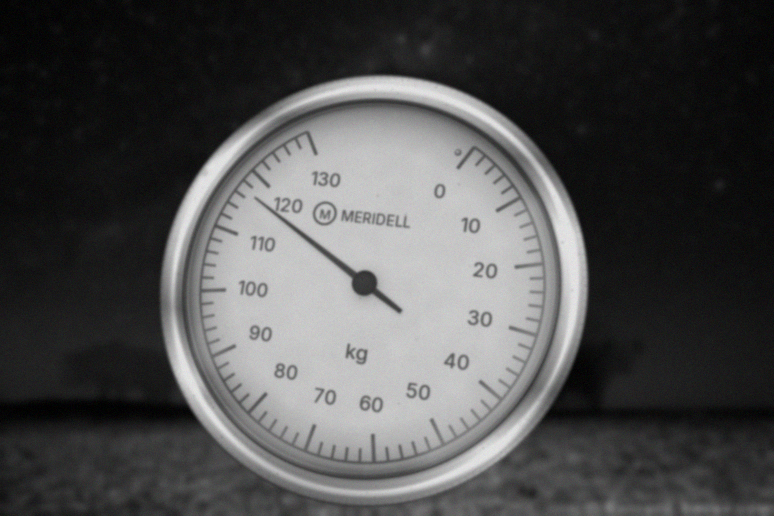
value=117 unit=kg
